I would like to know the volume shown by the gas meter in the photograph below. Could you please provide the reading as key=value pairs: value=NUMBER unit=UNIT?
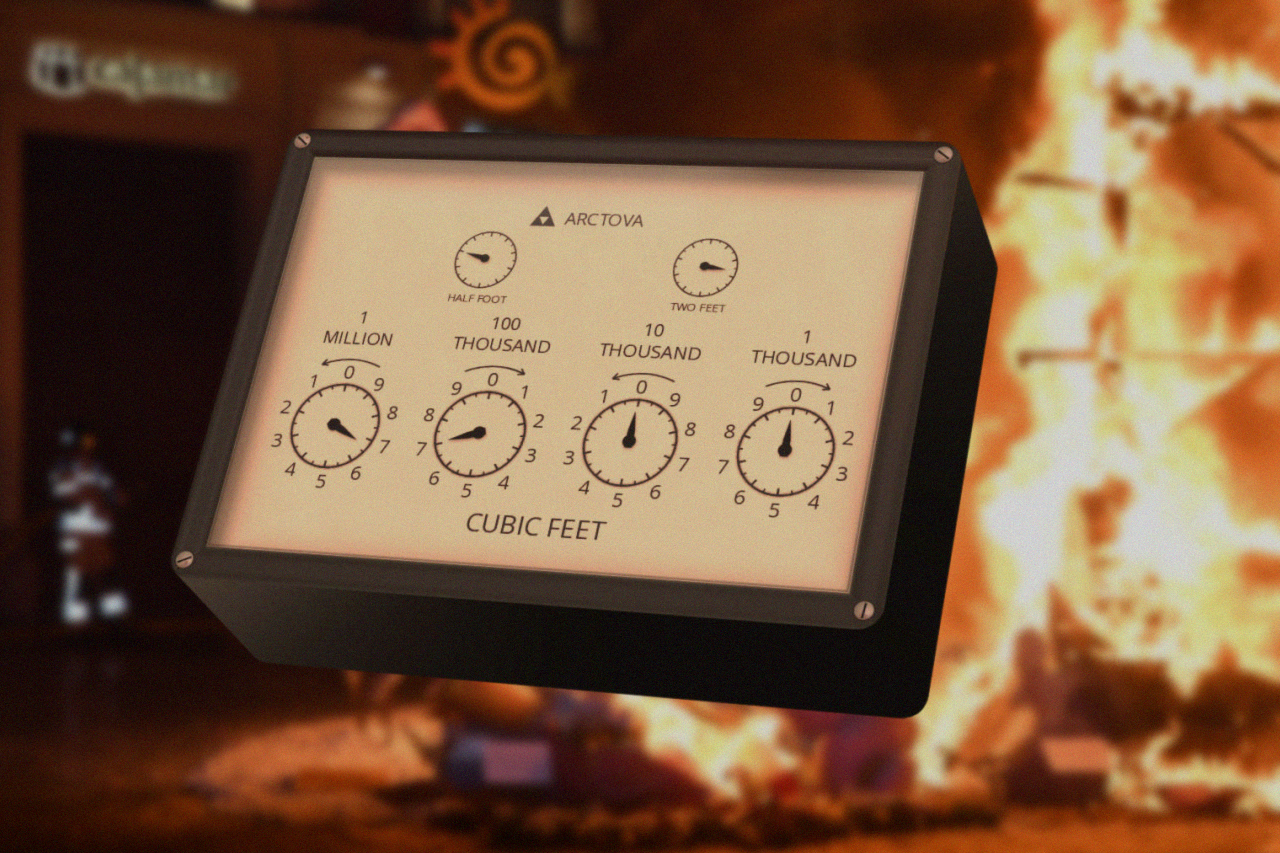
value=670000 unit=ft³
